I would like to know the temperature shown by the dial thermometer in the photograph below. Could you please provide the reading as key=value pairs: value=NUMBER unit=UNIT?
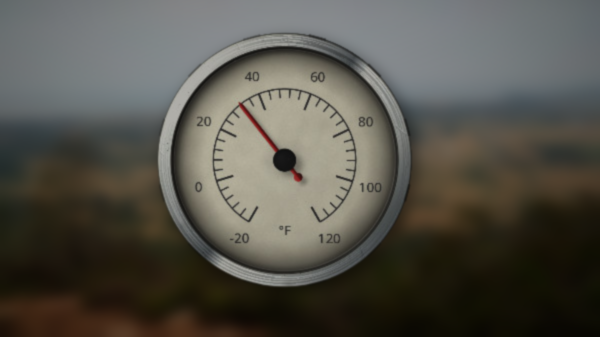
value=32 unit=°F
